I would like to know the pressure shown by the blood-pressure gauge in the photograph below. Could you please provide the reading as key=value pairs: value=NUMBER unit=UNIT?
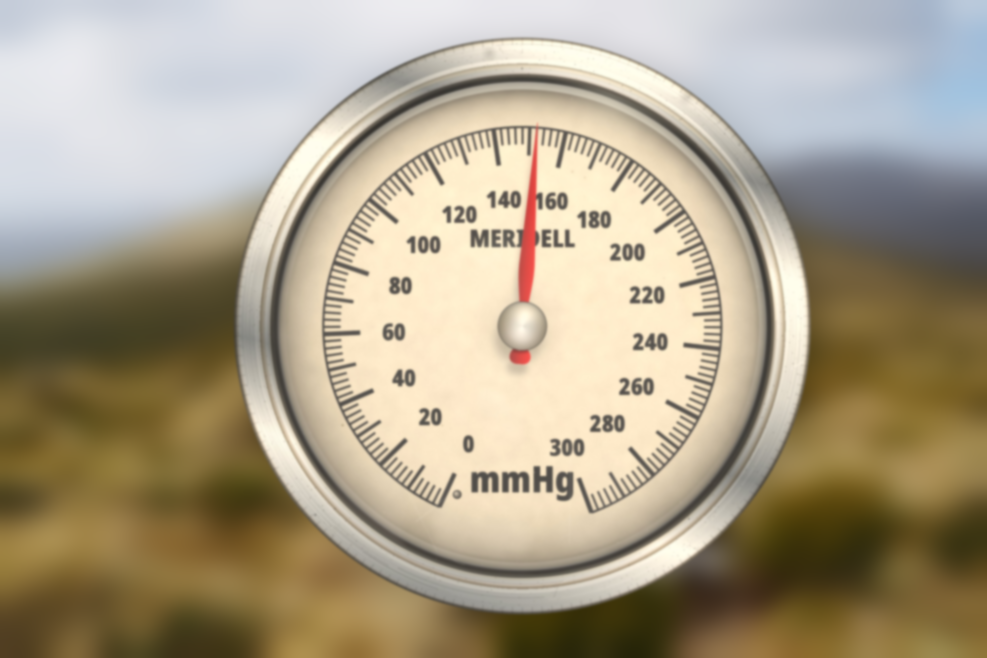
value=152 unit=mmHg
